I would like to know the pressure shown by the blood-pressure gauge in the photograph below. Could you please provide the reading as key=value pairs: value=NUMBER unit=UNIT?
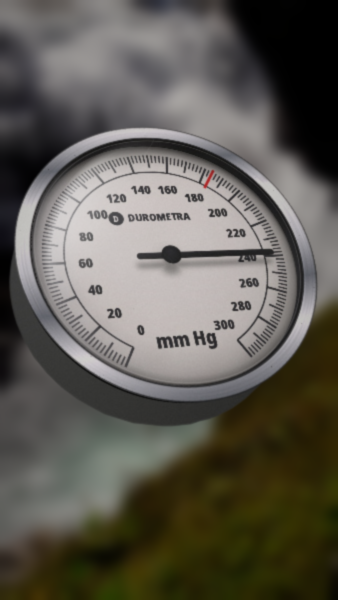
value=240 unit=mmHg
